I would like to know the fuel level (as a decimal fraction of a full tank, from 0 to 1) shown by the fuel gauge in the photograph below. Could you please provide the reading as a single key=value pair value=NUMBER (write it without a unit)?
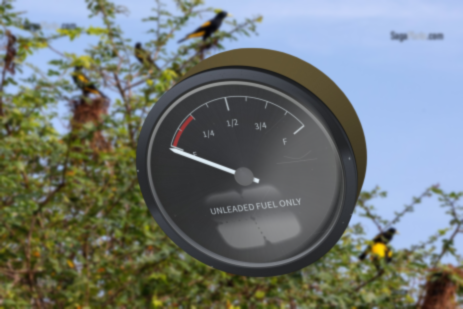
value=0
